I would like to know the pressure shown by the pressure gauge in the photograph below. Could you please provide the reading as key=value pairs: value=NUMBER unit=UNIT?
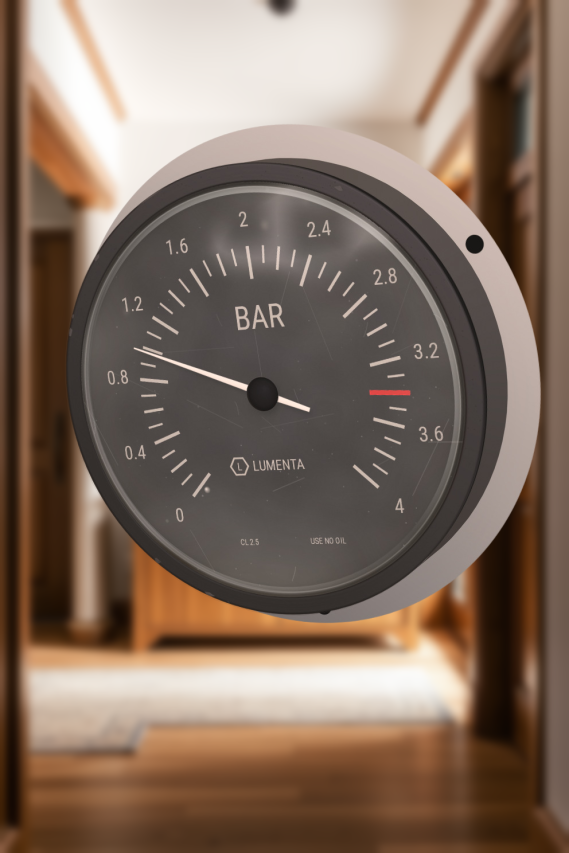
value=1 unit=bar
